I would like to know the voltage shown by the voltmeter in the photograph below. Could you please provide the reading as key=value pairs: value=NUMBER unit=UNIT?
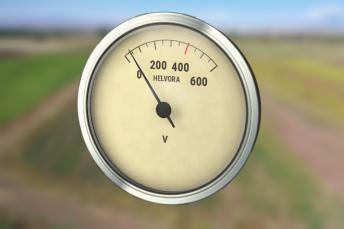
value=50 unit=V
